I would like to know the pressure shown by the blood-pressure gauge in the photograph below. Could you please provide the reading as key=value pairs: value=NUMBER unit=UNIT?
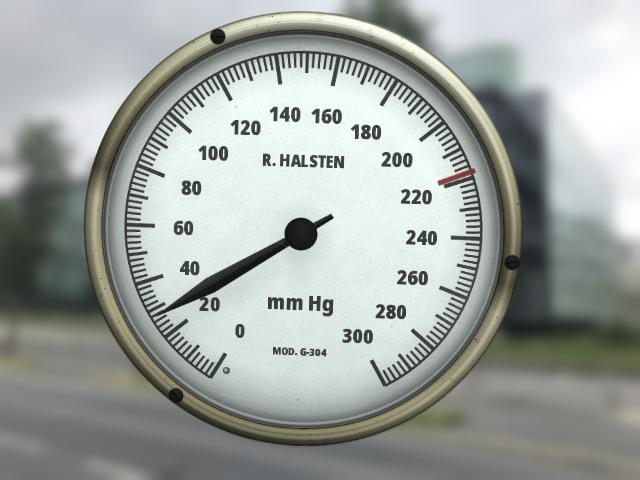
value=28 unit=mmHg
